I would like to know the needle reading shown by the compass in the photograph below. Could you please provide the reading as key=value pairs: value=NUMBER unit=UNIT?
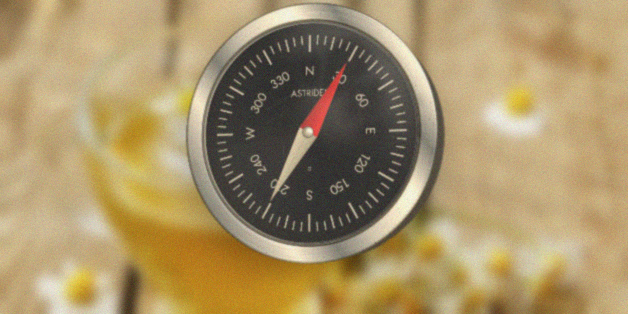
value=30 unit=°
